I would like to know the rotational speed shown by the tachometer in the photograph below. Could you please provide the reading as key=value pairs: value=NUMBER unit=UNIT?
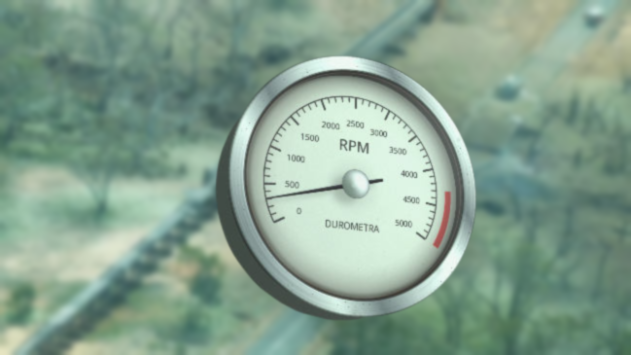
value=300 unit=rpm
